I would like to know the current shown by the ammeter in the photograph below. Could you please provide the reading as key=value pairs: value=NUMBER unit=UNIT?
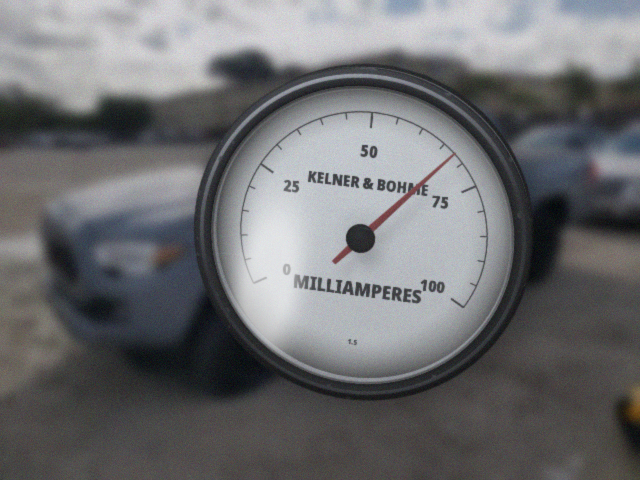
value=67.5 unit=mA
